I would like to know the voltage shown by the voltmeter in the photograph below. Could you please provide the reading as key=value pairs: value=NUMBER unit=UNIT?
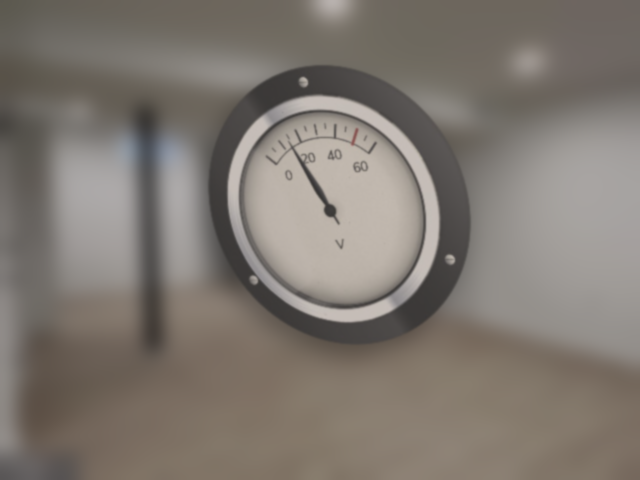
value=15 unit=V
